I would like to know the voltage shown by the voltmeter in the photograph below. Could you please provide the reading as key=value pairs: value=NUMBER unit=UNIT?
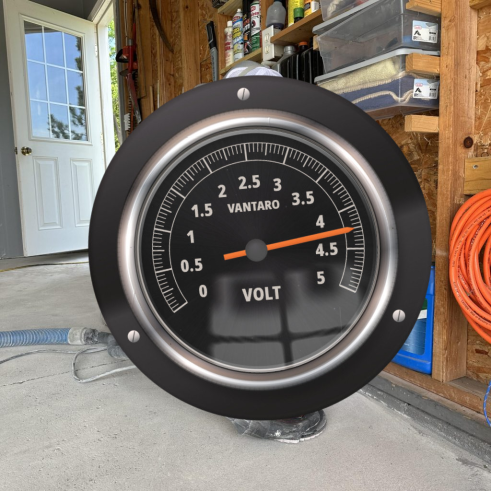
value=4.25 unit=V
